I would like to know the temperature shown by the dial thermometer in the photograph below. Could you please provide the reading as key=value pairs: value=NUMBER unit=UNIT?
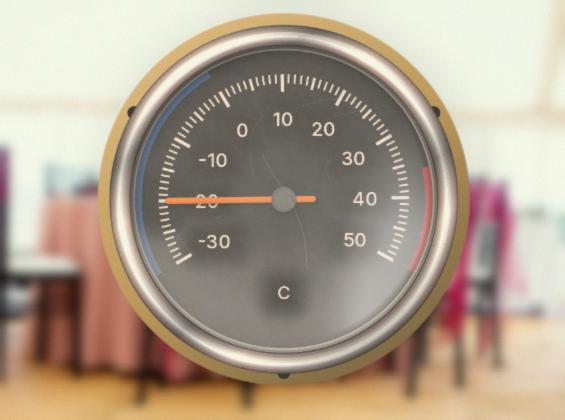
value=-20 unit=°C
